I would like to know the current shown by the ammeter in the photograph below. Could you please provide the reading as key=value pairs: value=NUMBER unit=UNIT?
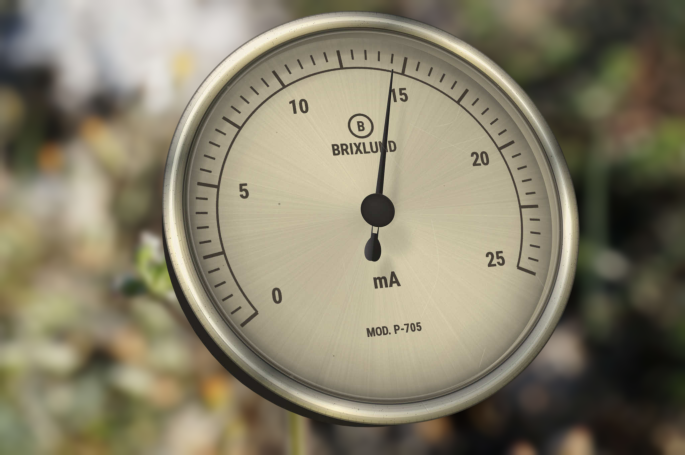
value=14.5 unit=mA
